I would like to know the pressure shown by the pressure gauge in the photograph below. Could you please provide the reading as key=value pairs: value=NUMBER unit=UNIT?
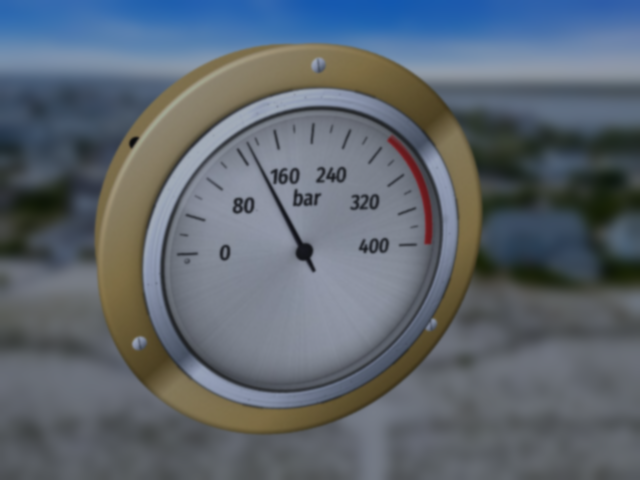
value=130 unit=bar
